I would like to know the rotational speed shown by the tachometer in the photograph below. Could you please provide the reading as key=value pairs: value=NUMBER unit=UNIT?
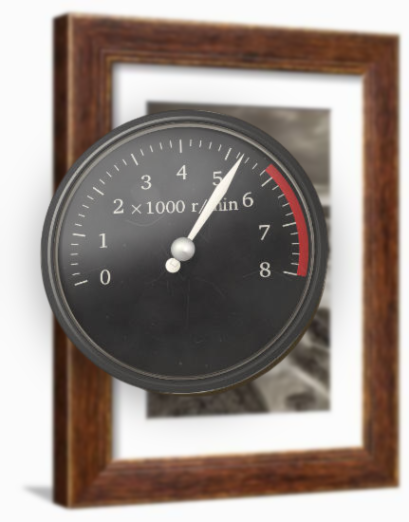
value=5300 unit=rpm
